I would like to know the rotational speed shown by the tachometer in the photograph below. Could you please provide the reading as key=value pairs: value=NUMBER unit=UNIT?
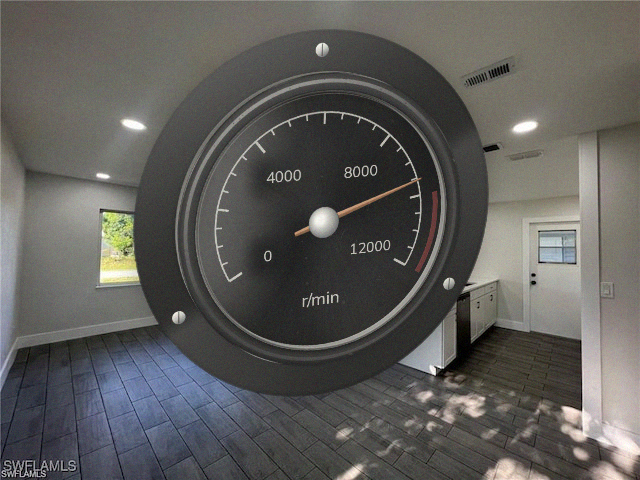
value=9500 unit=rpm
